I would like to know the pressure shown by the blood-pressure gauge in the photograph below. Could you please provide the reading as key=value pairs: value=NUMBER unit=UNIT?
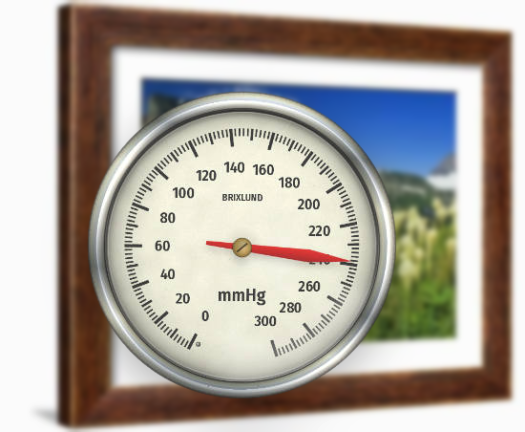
value=238 unit=mmHg
